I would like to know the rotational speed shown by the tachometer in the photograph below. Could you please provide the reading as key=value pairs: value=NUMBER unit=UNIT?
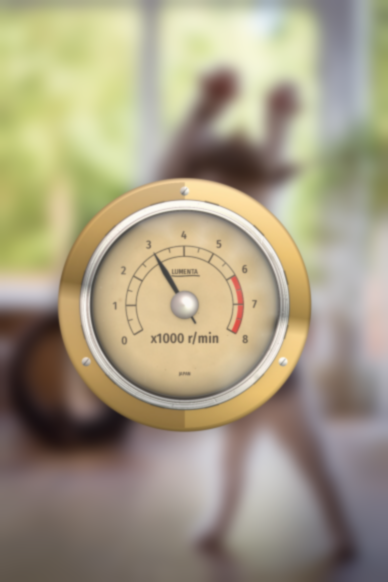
value=3000 unit=rpm
